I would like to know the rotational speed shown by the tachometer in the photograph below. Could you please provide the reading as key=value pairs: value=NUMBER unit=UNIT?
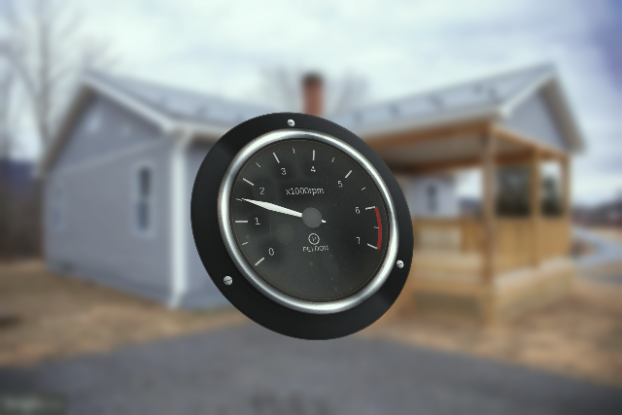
value=1500 unit=rpm
